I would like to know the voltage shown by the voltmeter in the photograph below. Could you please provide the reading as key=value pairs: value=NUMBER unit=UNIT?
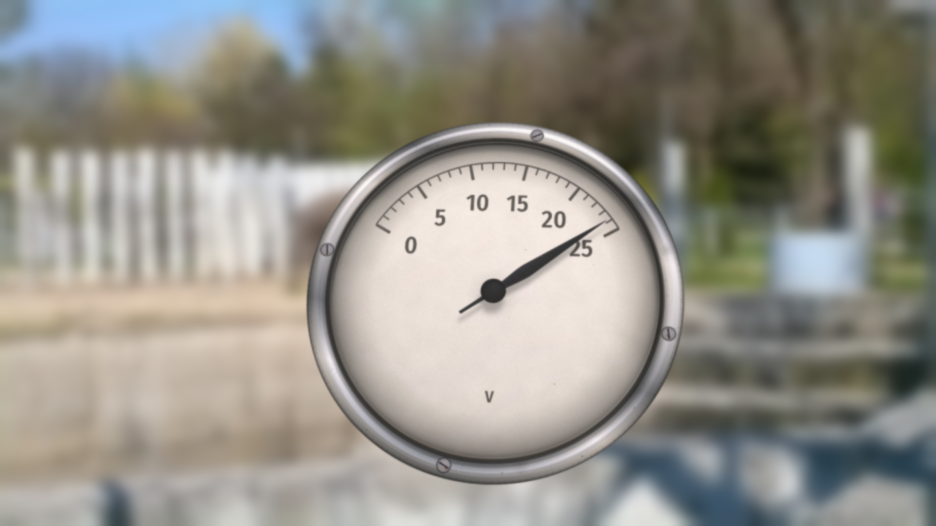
value=24 unit=V
